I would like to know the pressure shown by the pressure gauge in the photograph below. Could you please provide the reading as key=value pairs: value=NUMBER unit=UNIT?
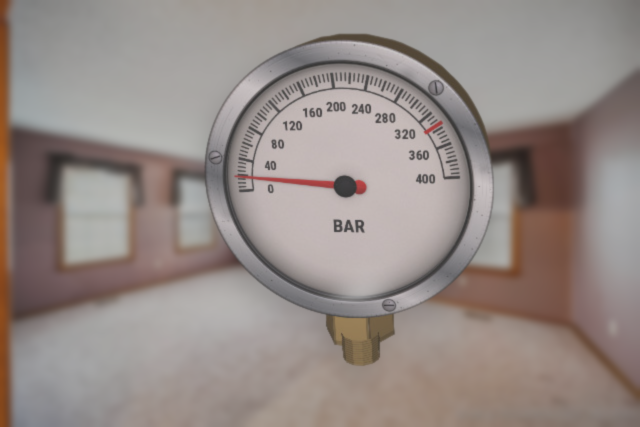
value=20 unit=bar
